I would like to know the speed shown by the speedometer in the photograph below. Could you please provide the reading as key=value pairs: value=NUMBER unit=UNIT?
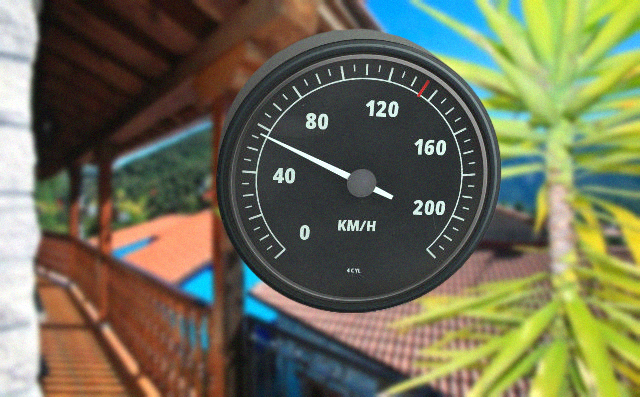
value=57.5 unit=km/h
